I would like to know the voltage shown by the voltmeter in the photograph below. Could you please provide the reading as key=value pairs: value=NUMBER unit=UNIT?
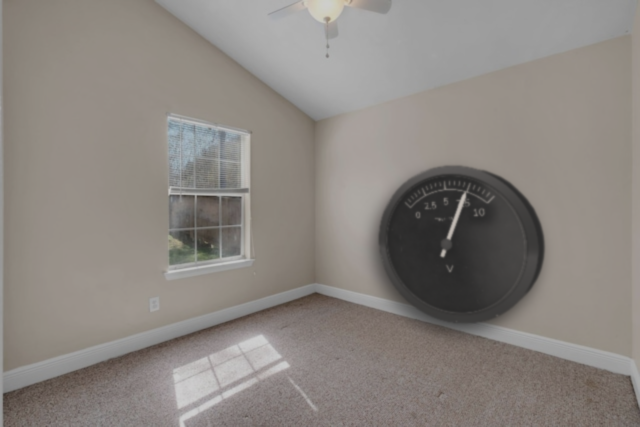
value=7.5 unit=V
